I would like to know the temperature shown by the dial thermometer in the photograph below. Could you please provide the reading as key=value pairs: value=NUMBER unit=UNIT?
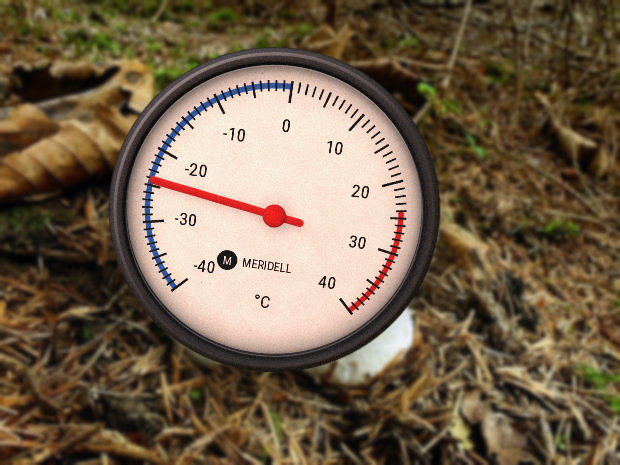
value=-24 unit=°C
